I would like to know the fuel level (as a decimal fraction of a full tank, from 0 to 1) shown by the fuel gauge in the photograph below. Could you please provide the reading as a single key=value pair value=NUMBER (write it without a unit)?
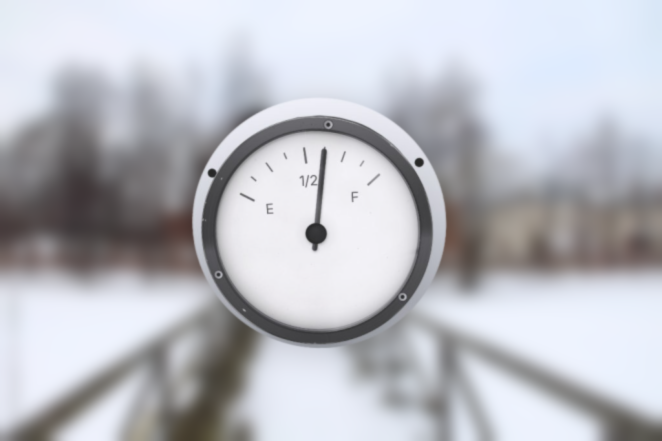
value=0.625
